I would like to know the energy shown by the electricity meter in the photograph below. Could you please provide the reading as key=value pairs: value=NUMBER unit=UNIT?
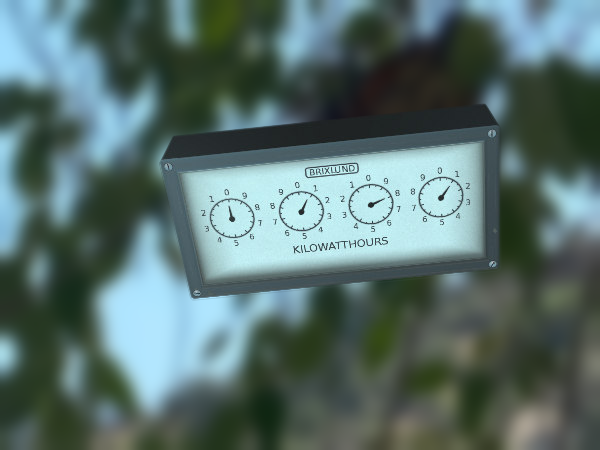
value=81 unit=kWh
